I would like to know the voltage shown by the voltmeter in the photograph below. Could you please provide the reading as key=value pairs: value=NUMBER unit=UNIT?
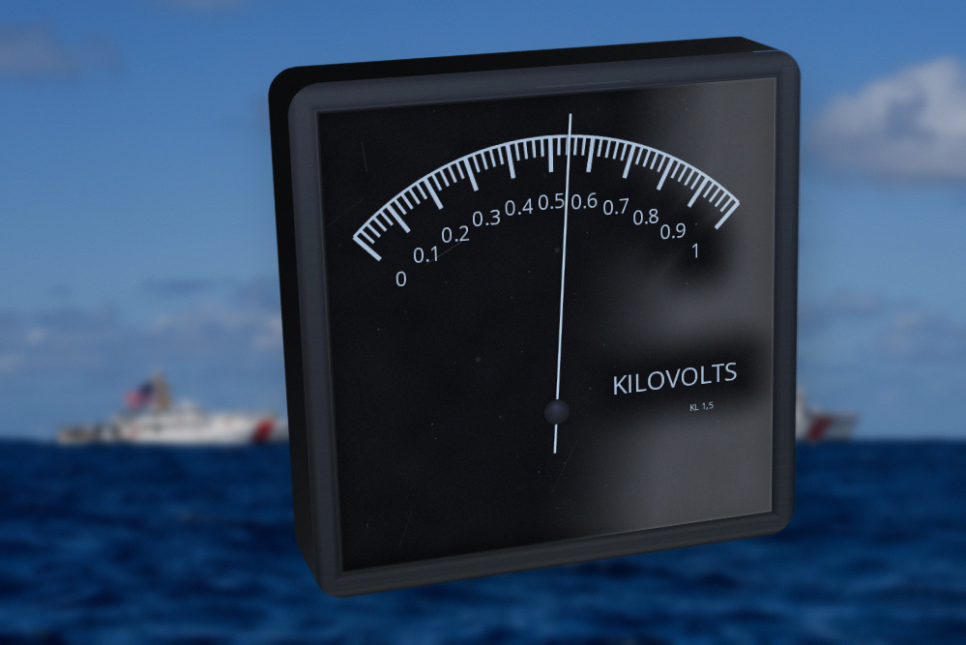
value=0.54 unit=kV
